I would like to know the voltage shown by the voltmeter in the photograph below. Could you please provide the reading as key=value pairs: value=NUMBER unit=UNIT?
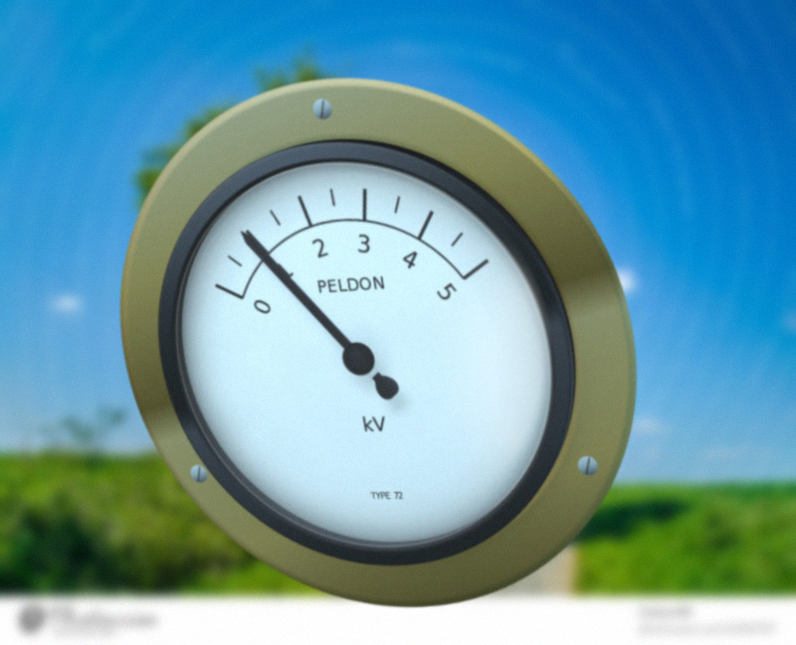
value=1 unit=kV
